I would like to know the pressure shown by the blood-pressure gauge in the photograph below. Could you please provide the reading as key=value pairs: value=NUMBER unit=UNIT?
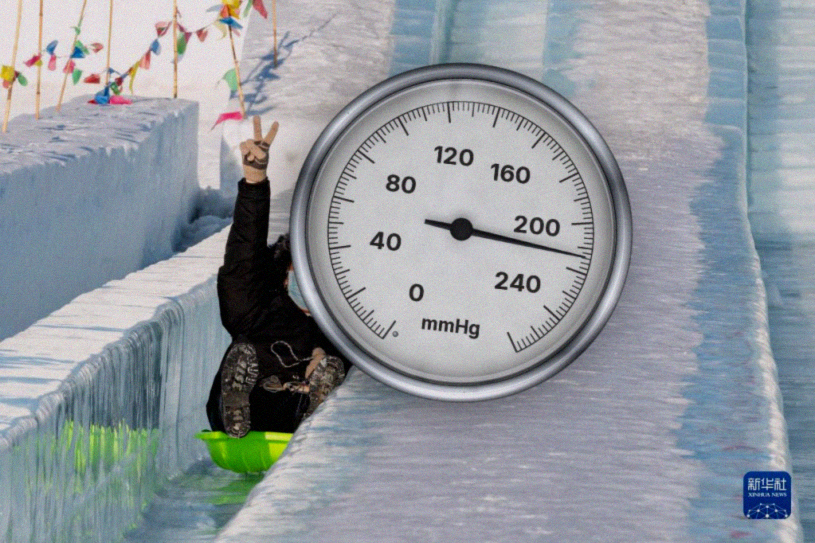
value=214 unit=mmHg
